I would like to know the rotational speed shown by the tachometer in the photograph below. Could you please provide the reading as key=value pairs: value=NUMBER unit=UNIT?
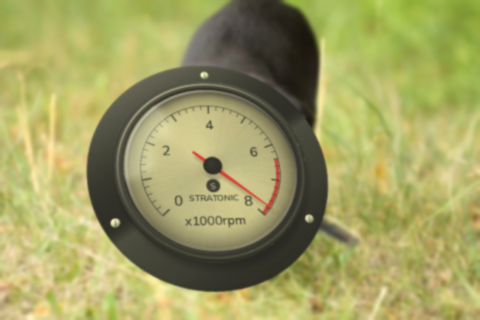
value=7800 unit=rpm
